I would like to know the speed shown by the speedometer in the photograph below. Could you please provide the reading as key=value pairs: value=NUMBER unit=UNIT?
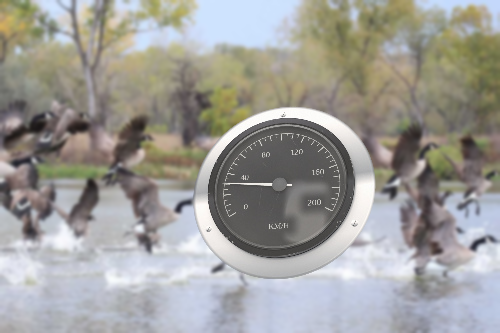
value=30 unit=km/h
